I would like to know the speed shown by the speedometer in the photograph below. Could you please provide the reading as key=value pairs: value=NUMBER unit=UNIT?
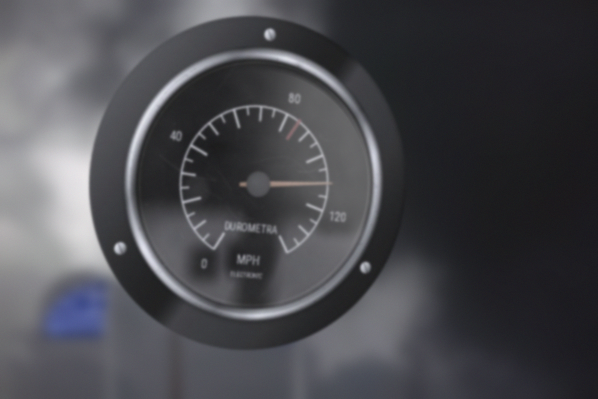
value=110 unit=mph
